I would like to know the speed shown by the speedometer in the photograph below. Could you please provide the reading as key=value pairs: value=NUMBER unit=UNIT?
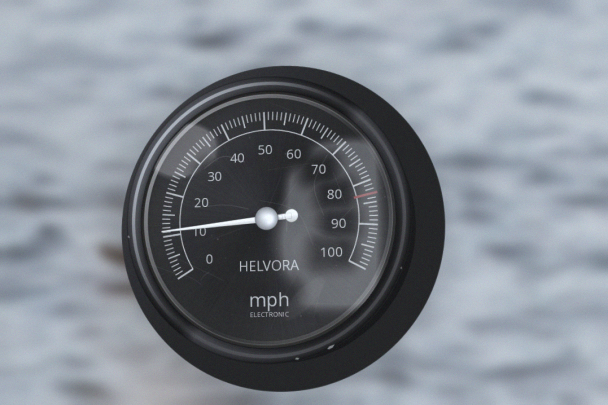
value=11 unit=mph
